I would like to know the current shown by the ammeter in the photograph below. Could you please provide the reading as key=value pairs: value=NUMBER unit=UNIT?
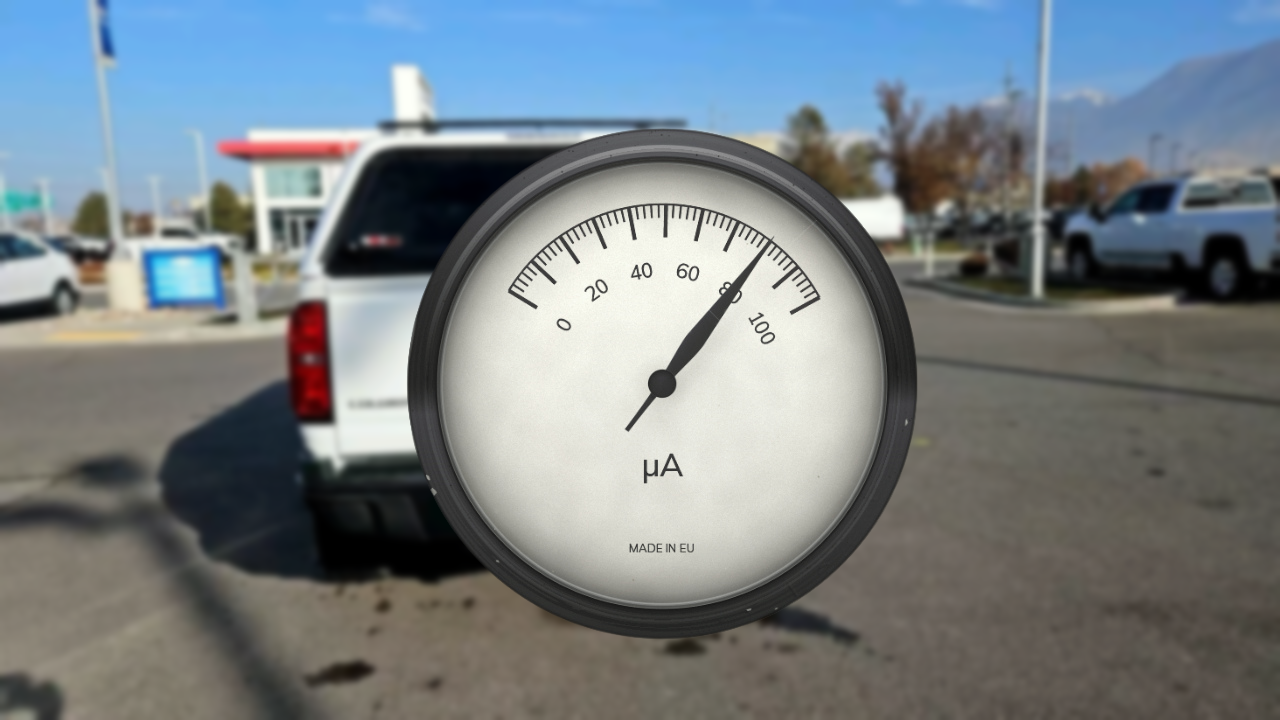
value=80 unit=µA
